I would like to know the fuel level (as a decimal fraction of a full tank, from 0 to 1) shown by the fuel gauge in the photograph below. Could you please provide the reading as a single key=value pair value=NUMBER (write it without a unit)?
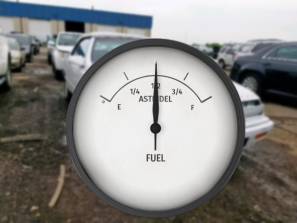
value=0.5
